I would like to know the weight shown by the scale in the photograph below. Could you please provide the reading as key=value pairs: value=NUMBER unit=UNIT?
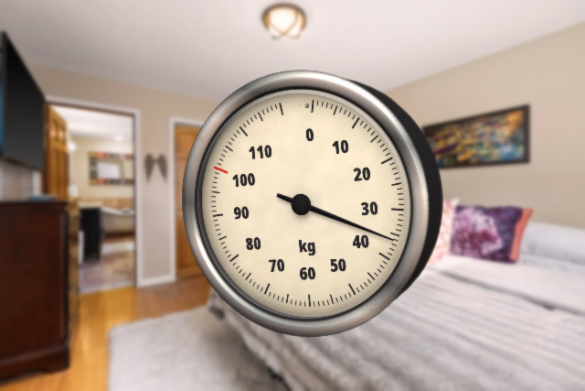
value=36 unit=kg
